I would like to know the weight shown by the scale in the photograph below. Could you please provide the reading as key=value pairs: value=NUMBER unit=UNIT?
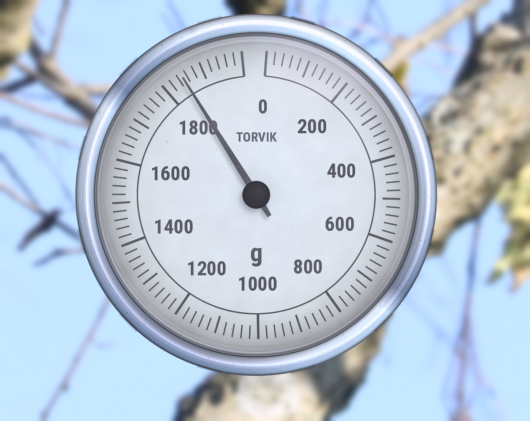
value=1850 unit=g
